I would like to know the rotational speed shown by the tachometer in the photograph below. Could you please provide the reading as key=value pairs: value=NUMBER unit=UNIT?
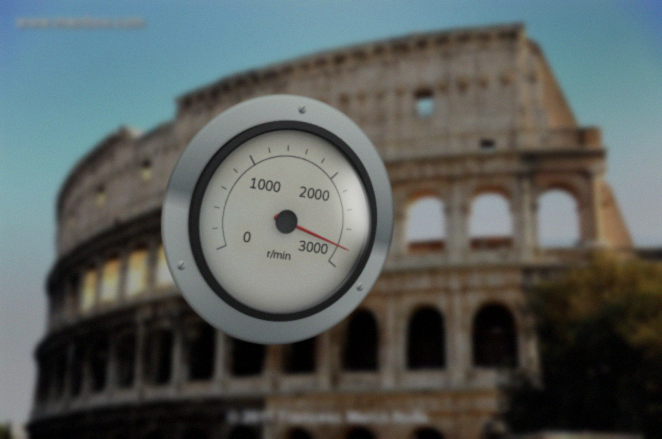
value=2800 unit=rpm
